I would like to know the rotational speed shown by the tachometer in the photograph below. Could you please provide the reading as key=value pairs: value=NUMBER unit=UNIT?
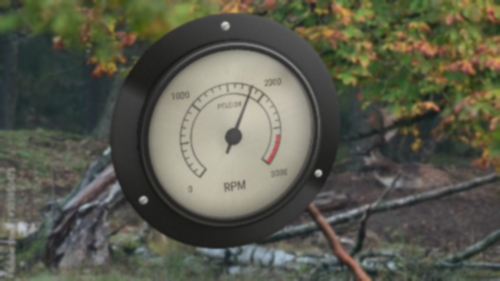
value=1800 unit=rpm
